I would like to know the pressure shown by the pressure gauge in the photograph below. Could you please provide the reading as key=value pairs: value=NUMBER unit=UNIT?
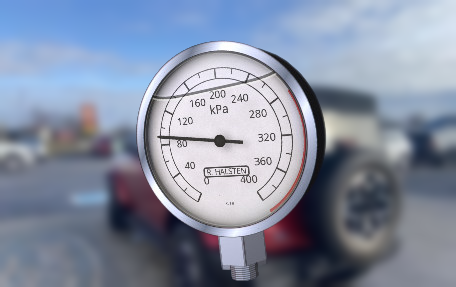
value=90 unit=kPa
